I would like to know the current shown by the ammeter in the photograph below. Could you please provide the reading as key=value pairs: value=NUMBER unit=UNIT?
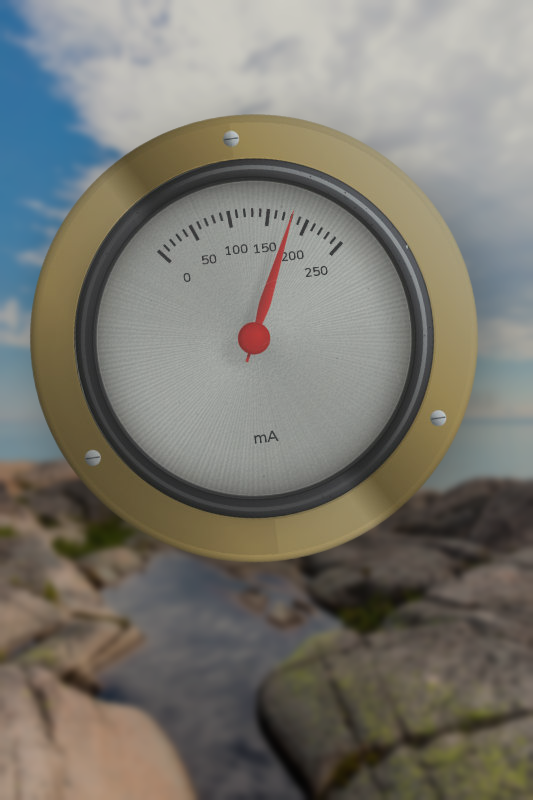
value=180 unit=mA
